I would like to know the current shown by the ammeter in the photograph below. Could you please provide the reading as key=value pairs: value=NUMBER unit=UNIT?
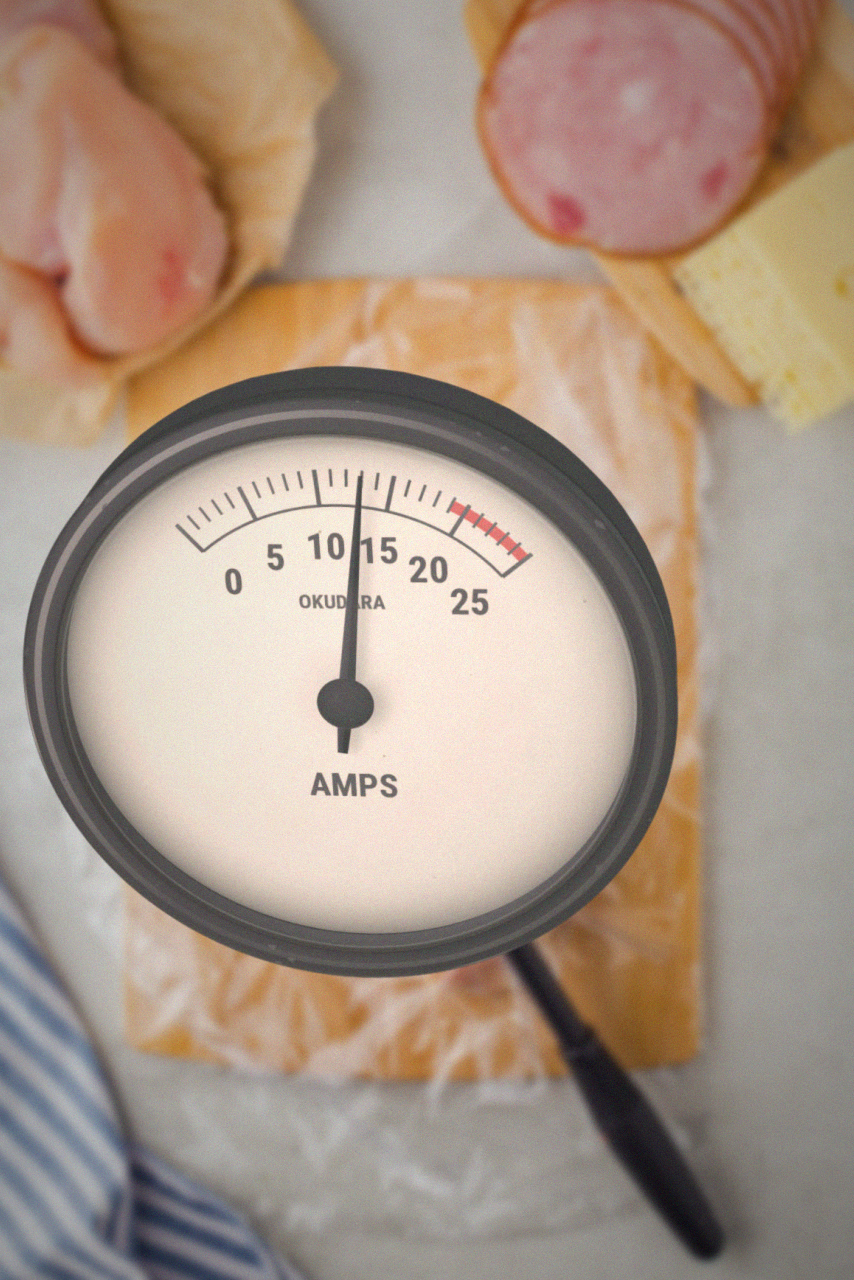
value=13 unit=A
